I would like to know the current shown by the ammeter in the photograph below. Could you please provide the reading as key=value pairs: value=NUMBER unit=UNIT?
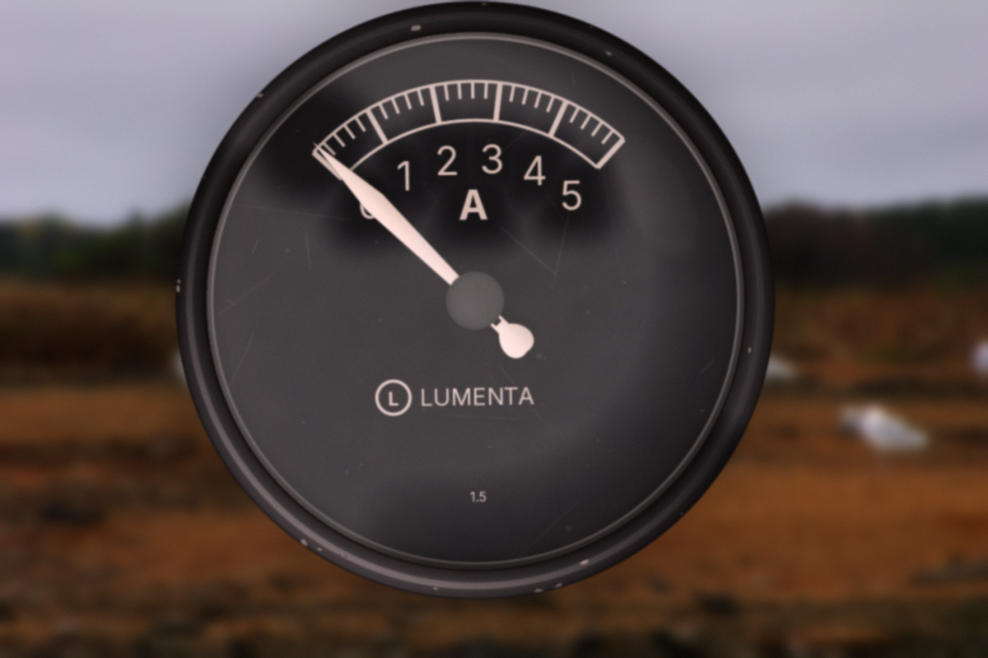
value=0.1 unit=A
